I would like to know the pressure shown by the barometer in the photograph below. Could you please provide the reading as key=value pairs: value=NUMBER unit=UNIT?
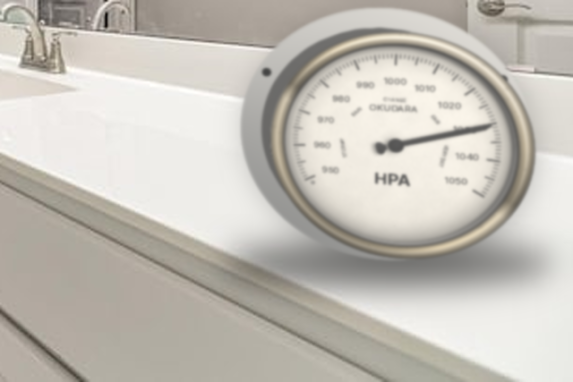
value=1030 unit=hPa
